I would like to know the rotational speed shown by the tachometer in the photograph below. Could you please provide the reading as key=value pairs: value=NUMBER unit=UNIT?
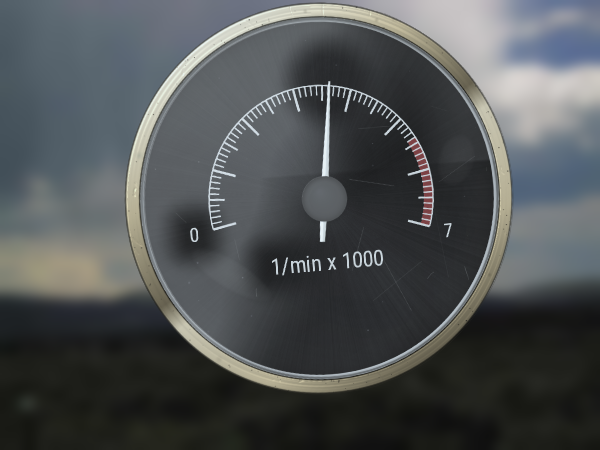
value=3600 unit=rpm
